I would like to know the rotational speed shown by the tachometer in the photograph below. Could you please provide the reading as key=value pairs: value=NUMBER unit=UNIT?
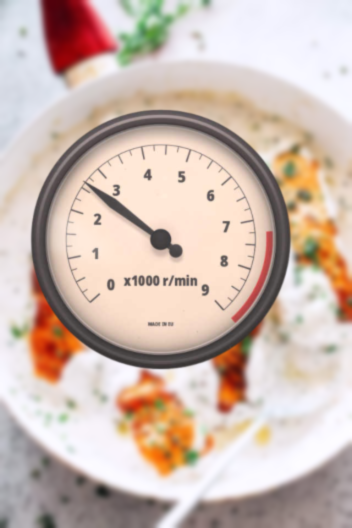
value=2625 unit=rpm
